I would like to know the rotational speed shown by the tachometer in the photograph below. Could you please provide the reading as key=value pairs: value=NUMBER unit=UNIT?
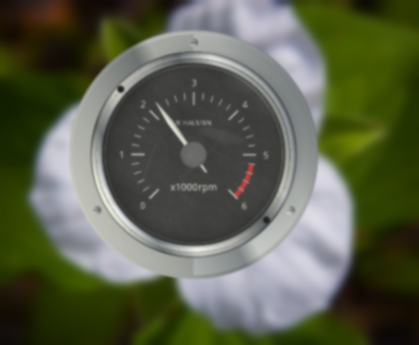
value=2200 unit=rpm
